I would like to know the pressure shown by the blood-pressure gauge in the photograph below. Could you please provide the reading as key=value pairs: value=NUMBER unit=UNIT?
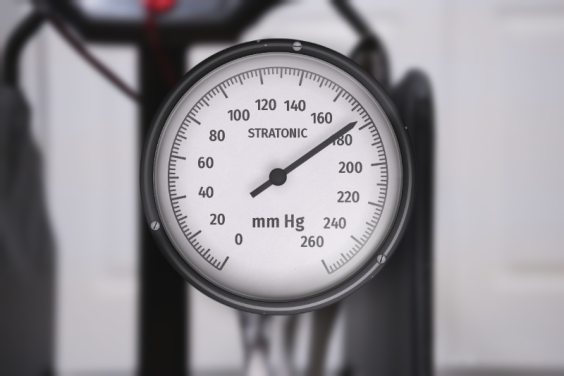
value=176 unit=mmHg
